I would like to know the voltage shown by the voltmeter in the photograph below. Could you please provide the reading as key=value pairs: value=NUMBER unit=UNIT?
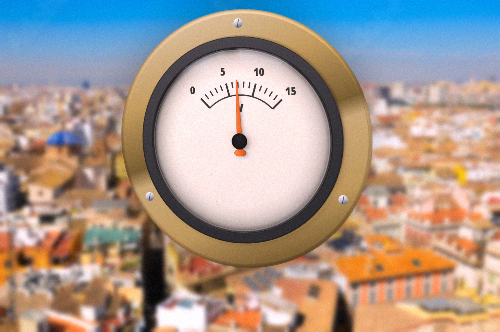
value=7 unit=V
